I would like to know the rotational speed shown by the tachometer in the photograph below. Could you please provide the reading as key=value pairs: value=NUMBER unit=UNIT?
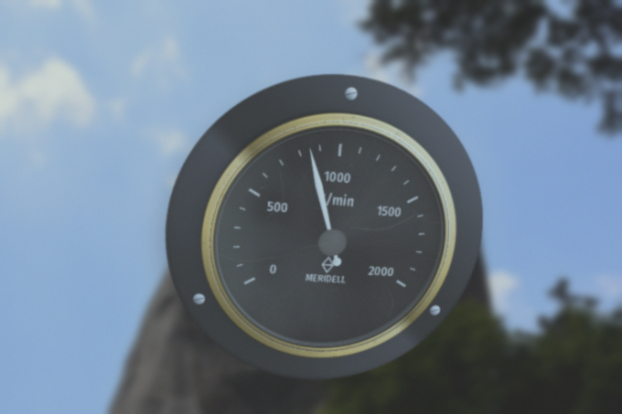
value=850 unit=rpm
